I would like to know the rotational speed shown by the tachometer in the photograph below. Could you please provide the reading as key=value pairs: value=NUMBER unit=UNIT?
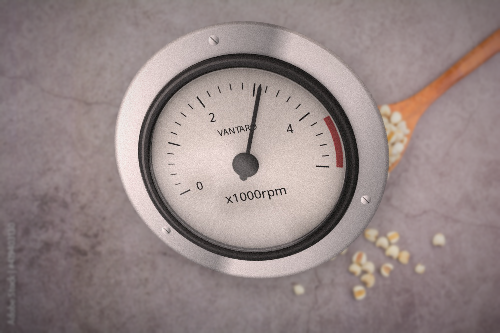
value=3100 unit=rpm
